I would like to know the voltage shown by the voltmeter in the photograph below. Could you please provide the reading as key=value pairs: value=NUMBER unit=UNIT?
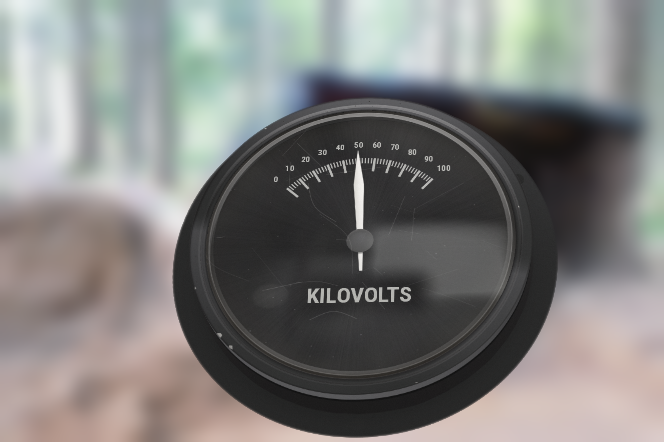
value=50 unit=kV
